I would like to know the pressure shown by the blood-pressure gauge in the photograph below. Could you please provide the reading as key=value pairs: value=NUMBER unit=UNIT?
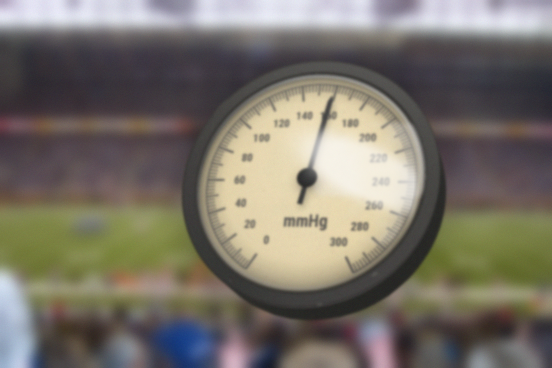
value=160 unit=mmHg
